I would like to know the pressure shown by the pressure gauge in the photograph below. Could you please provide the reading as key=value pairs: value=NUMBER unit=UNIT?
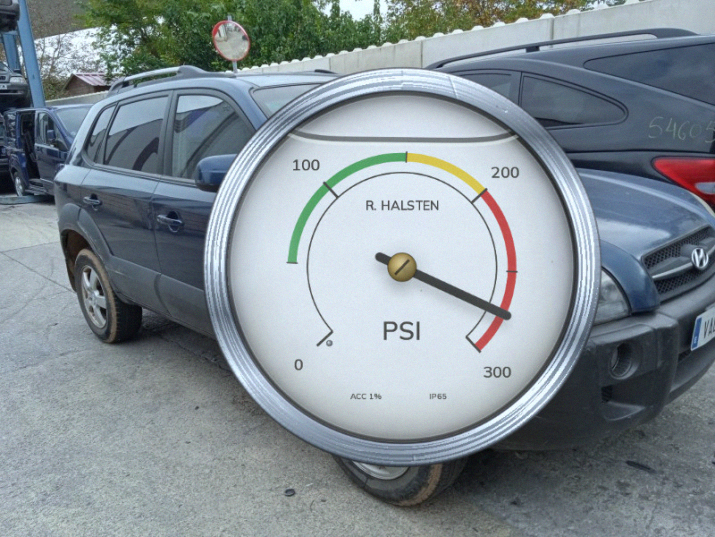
value=275 unit=psi
